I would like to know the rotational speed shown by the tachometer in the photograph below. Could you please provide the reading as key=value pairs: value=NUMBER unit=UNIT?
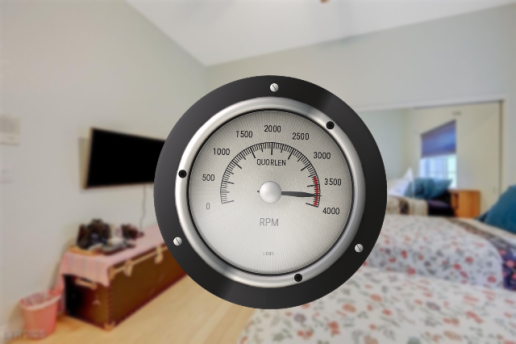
value=3750 unit=rpm
